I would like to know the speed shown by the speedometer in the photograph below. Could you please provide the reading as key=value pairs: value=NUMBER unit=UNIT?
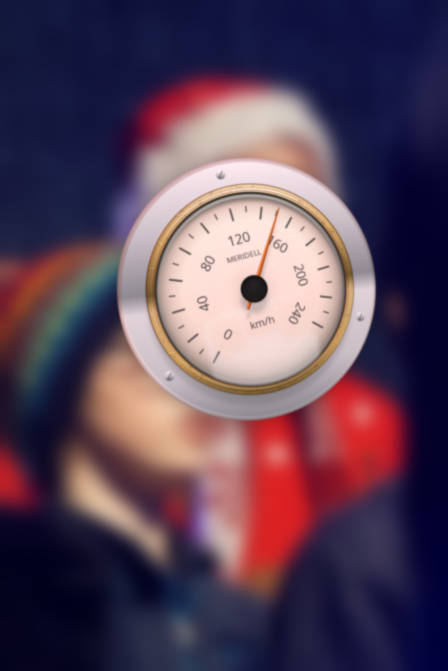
value=150 unit=km/h
